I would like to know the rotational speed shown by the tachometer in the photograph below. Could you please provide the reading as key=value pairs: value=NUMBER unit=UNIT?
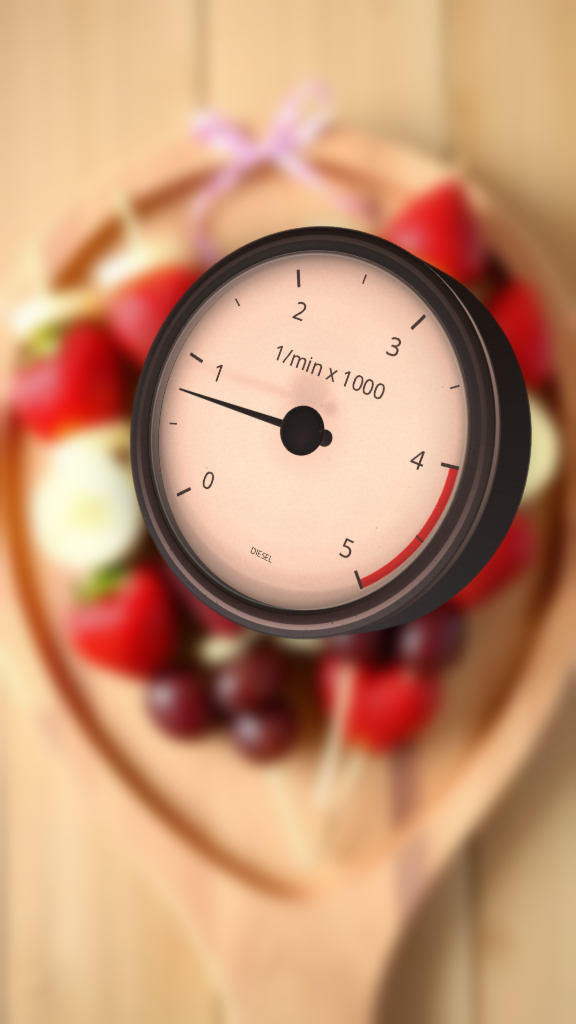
value=750 unit=rpm
